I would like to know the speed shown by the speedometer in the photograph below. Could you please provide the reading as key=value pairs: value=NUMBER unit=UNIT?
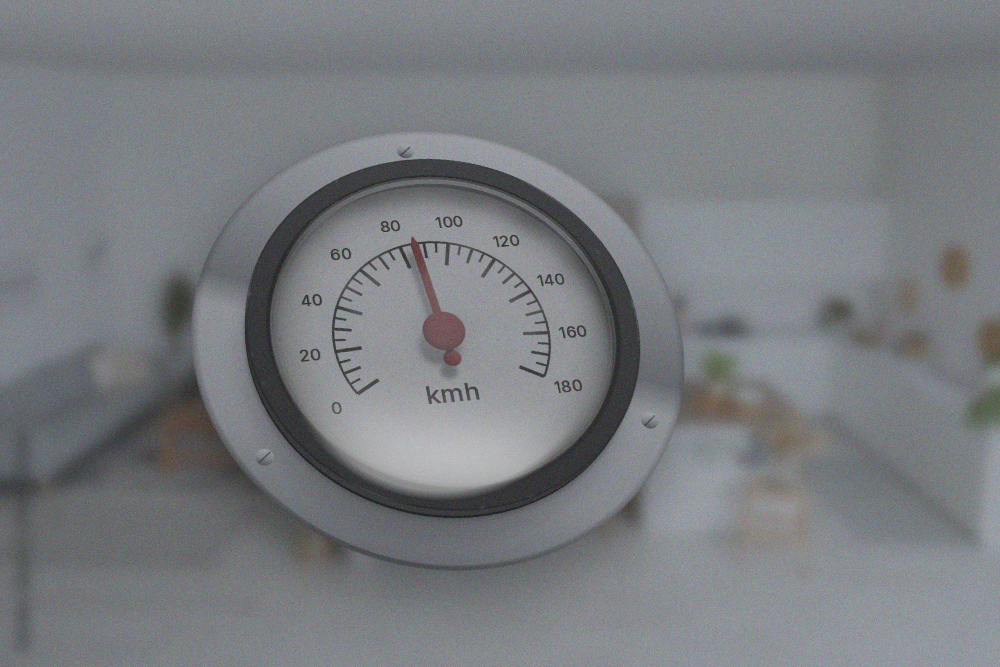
value=85 unit=km/h
